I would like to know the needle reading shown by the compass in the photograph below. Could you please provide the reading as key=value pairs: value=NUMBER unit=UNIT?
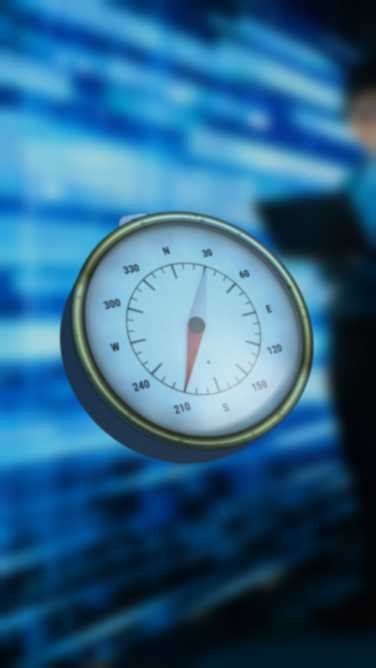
value=210 unit=°
